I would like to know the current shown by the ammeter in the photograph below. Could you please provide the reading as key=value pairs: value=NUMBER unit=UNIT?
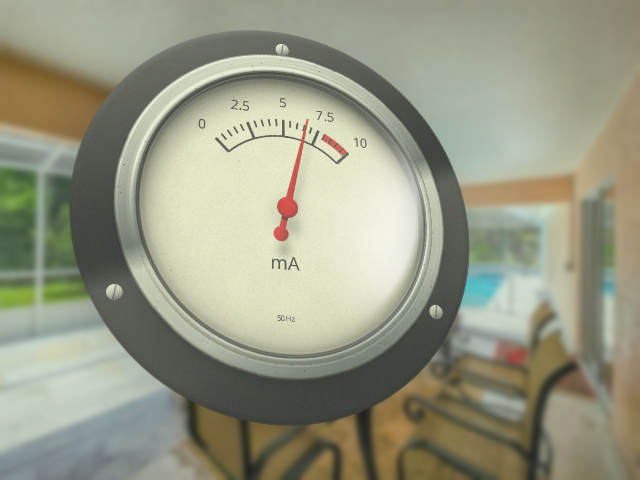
value=6.5 unit=mA
